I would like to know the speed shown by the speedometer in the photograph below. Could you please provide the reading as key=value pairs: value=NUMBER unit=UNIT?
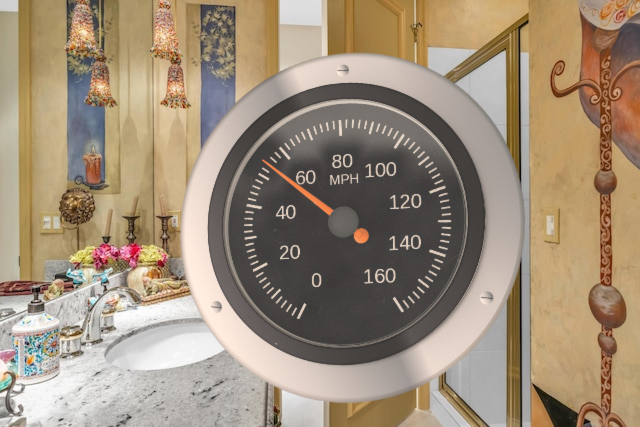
value=54 unit=mph
